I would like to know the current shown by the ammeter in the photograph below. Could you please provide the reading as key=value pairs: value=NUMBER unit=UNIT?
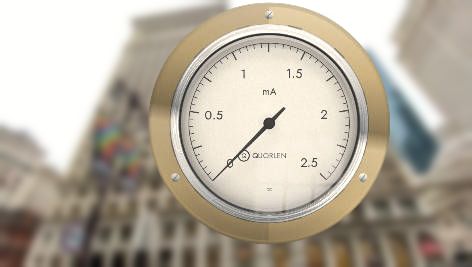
value=0 unit=mA
